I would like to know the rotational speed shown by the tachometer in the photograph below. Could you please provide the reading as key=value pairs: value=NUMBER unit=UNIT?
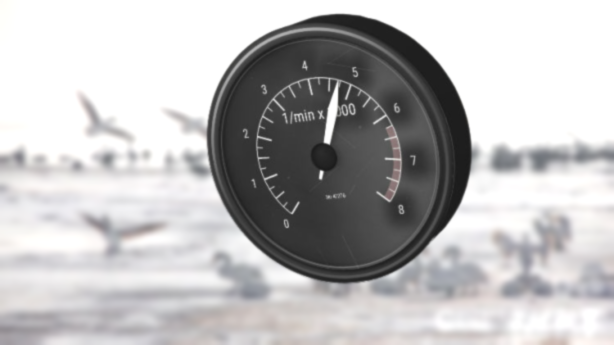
value=4750 unit=rpm
